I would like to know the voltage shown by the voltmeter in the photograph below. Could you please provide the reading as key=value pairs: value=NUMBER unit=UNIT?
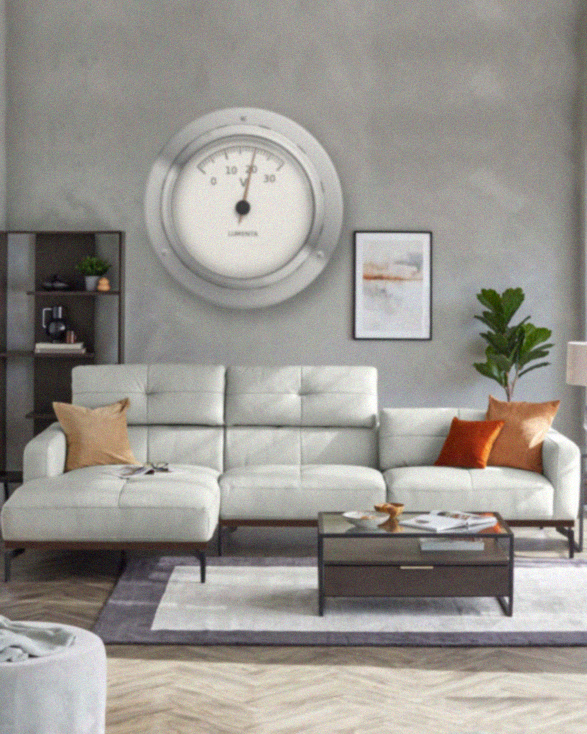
value=20 unit=V
